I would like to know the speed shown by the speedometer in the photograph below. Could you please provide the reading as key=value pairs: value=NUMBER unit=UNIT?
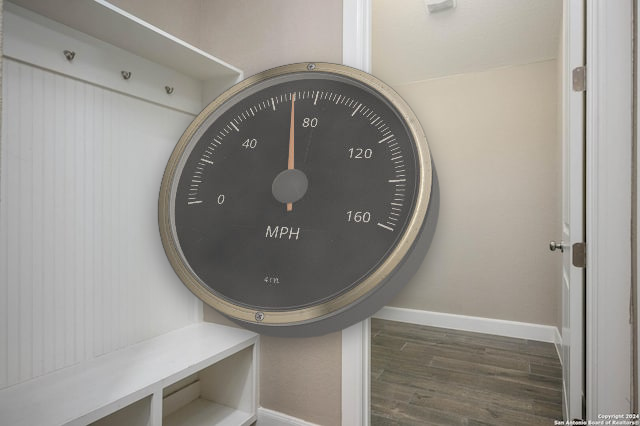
value=70 unit=mph
